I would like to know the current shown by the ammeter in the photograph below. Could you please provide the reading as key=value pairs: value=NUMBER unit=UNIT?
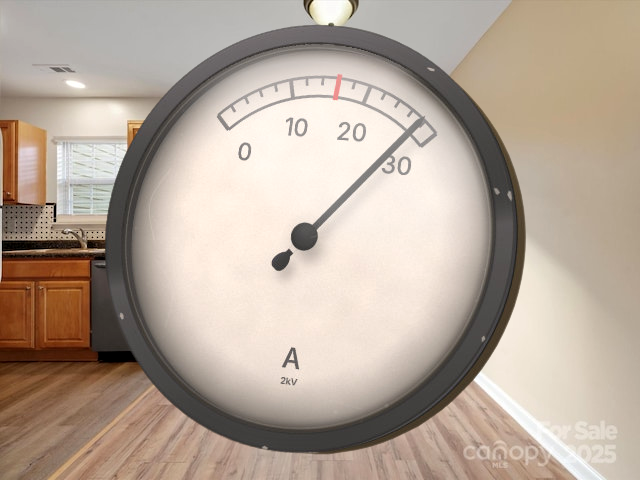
value=28 unit=A
